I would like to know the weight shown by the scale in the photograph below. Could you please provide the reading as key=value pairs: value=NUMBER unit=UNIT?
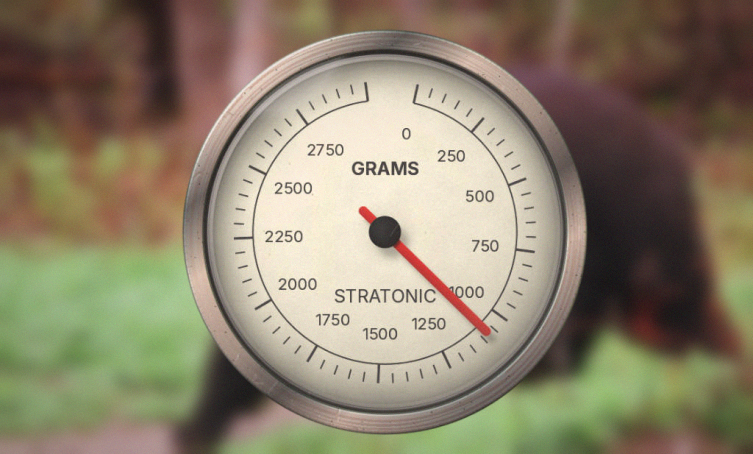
value=1075 unit=g
